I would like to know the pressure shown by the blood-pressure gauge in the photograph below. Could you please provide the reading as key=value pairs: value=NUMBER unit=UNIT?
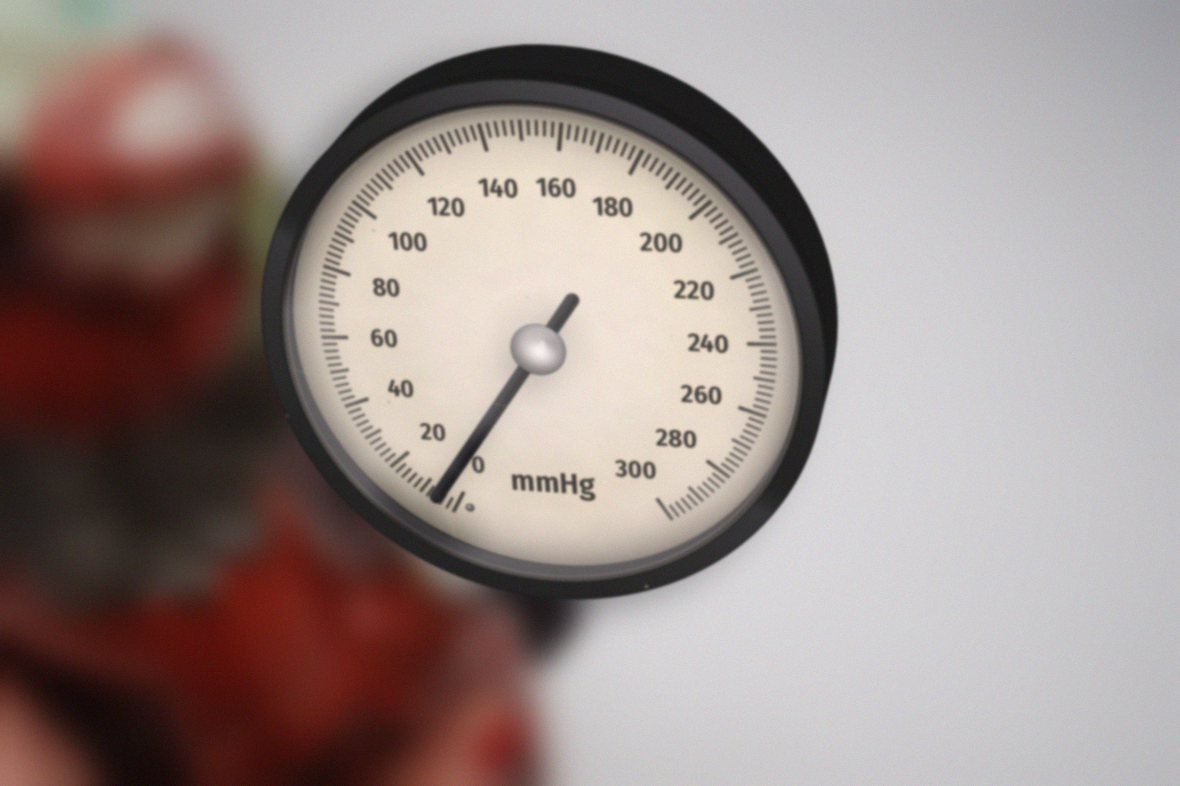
value=6 unit=mmHg
